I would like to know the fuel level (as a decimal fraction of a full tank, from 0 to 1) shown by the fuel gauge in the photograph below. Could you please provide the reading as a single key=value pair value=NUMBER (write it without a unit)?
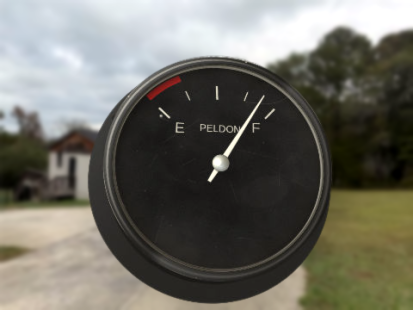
value=0.875
